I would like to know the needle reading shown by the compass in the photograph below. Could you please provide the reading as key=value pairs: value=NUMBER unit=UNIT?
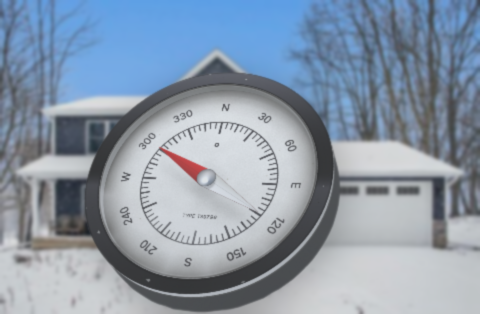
value=300 unit=°
